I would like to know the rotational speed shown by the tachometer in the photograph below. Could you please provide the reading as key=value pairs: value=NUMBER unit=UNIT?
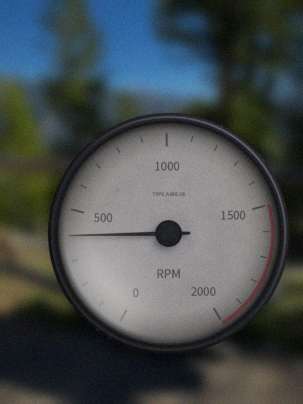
value=400 unit=rpm
